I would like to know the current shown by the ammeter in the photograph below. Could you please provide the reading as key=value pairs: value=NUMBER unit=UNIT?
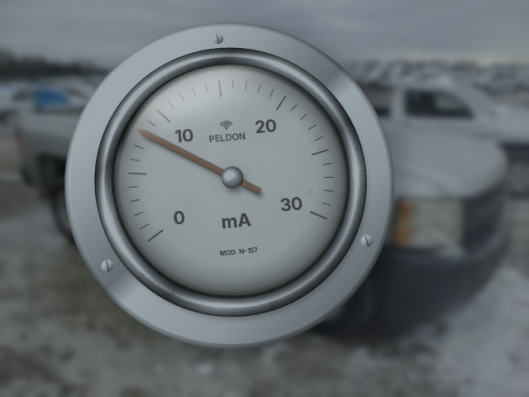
value=8 unit=mA
